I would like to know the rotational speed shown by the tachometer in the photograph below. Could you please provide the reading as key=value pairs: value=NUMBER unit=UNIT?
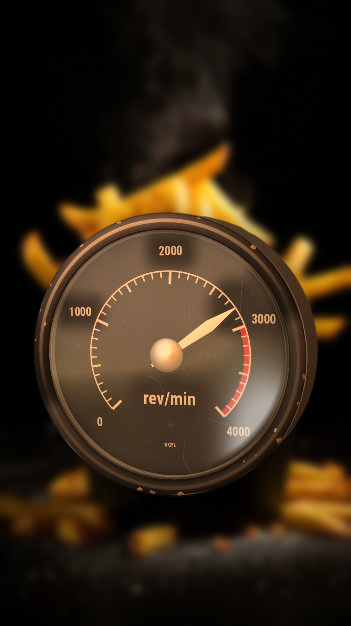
value=2800 unit=rpm
